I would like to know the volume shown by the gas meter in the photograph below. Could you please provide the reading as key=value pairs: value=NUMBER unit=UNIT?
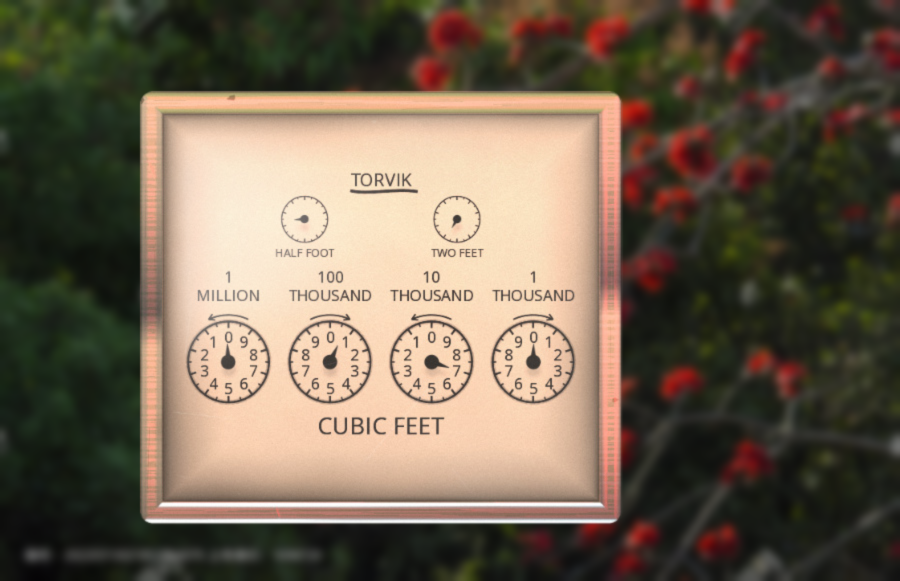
value=7000 unit=ft³
